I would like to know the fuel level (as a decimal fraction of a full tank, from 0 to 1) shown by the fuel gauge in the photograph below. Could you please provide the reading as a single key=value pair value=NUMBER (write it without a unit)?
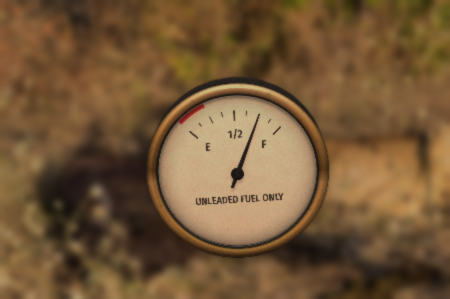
value=0.75
